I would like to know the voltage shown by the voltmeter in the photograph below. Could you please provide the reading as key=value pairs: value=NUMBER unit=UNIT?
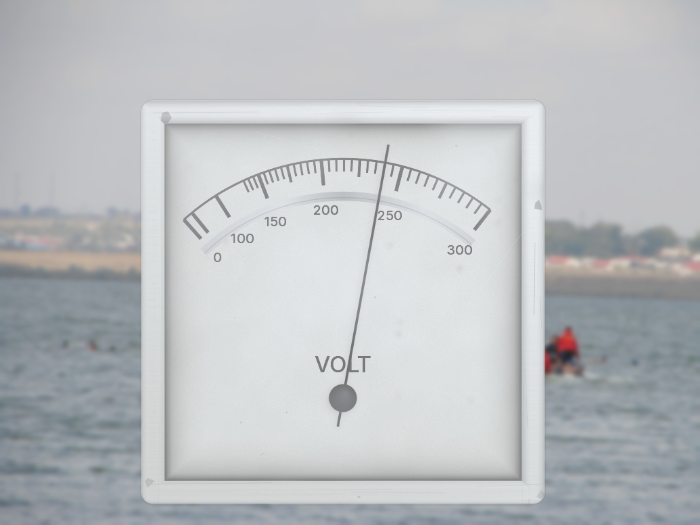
value=240 unit=V
